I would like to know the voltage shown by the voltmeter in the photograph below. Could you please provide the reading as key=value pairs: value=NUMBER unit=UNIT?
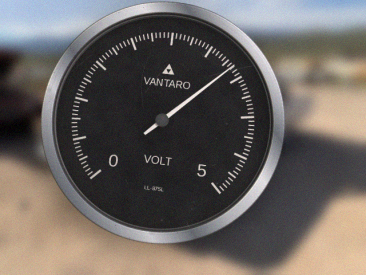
value=3.35 unit=V
